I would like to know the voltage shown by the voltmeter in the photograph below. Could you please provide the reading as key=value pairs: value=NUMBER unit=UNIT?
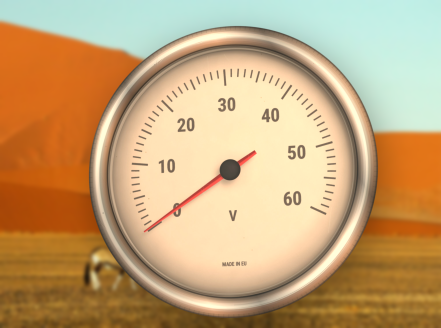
value=0 unit=V
